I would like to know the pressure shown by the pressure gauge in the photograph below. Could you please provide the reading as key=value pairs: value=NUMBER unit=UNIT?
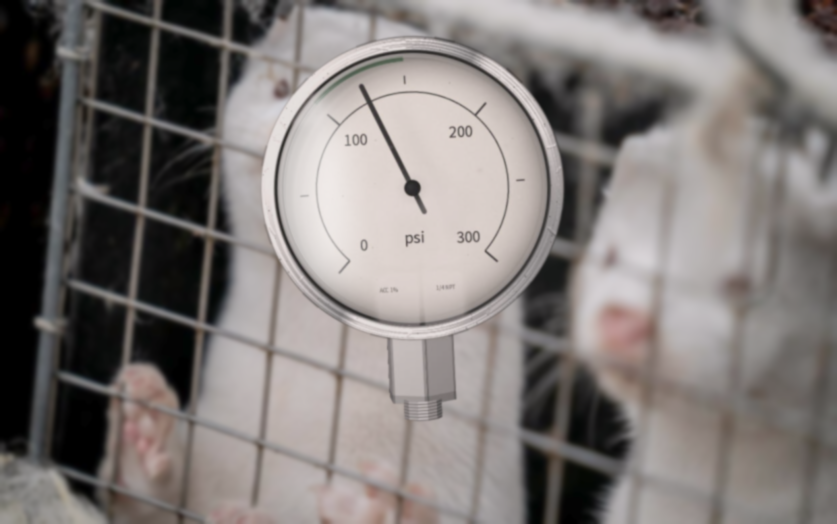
value=125 unit=psi
